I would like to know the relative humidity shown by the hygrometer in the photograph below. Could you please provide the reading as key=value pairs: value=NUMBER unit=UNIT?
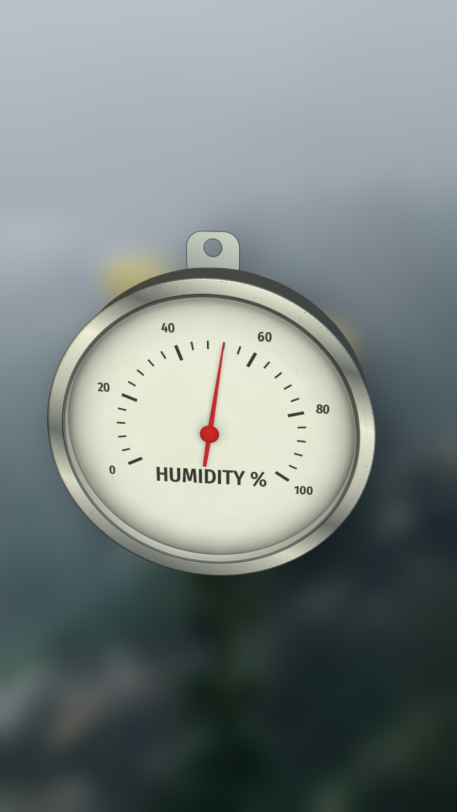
value=52 unit=%
